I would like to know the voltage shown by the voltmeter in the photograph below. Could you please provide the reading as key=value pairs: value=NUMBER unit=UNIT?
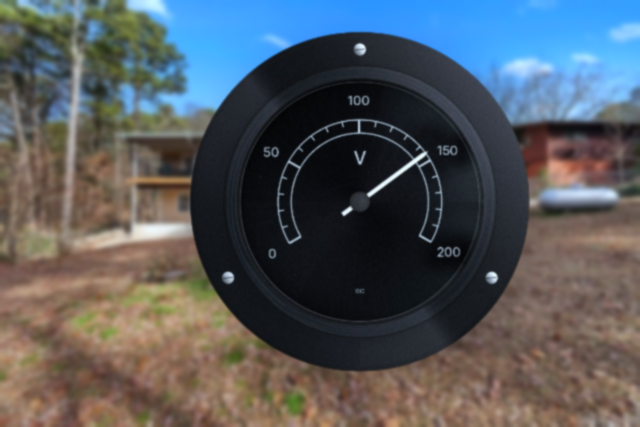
value=145 unit=V
